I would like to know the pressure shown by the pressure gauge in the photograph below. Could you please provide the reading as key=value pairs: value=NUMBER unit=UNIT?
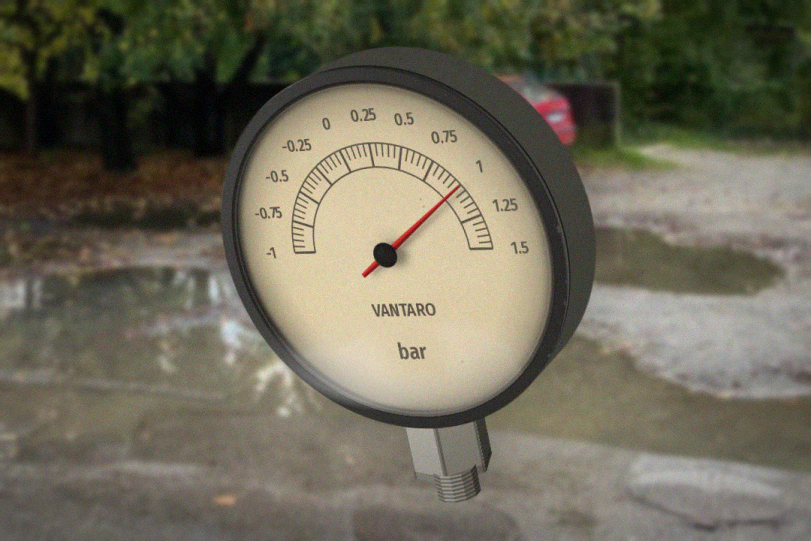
value=1 unit=bar
